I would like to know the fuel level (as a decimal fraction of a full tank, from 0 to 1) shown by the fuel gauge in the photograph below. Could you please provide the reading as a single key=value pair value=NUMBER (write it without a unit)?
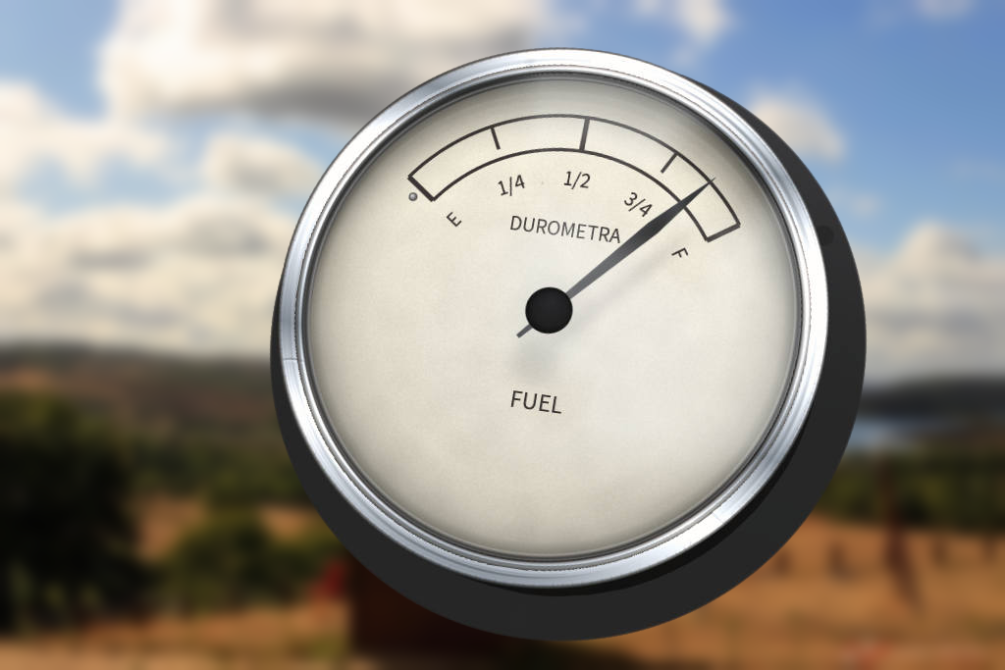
value=0.875
